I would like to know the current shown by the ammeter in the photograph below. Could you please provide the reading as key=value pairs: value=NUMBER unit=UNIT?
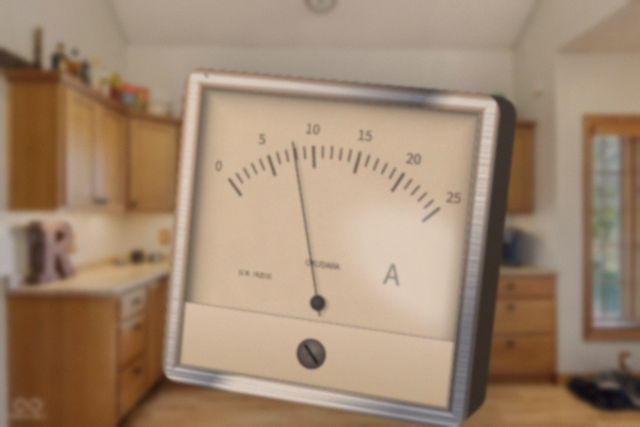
value=8 unit=A
